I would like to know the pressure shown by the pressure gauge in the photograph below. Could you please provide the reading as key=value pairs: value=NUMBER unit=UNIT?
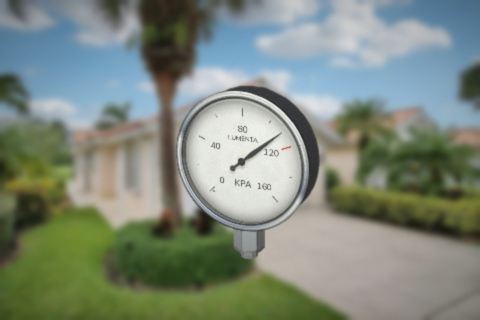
value=110 unit=kPa
